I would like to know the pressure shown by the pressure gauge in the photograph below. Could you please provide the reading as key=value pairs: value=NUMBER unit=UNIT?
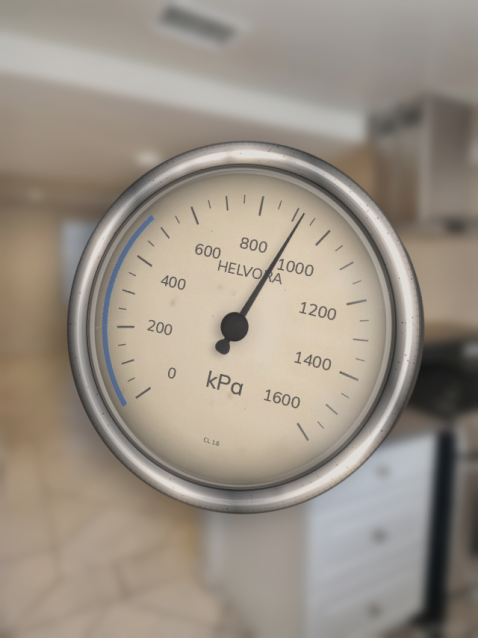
value=925 unit=kPa
